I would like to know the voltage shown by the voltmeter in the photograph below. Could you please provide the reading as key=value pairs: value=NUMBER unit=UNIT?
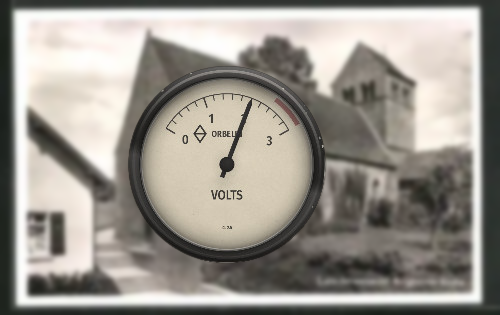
value=2 unit=V
